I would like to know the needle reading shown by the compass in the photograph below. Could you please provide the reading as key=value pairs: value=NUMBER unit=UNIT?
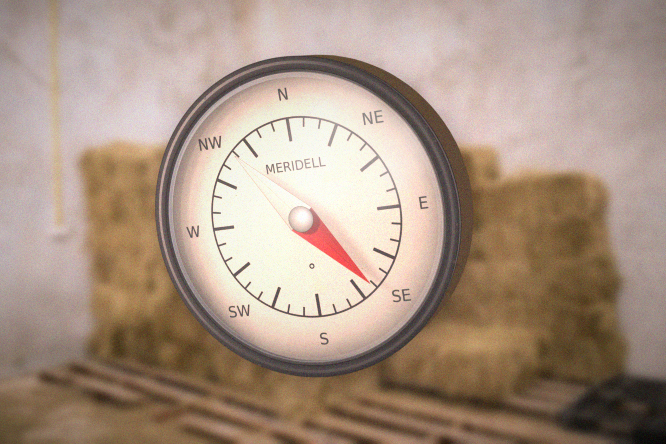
value=140 unit=°
